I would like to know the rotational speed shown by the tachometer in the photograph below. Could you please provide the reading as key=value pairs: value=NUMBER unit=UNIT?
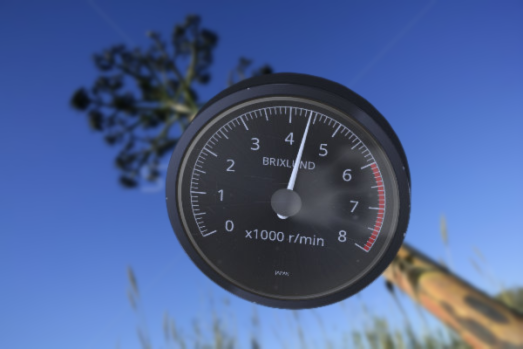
value=4400 unit=rpm
